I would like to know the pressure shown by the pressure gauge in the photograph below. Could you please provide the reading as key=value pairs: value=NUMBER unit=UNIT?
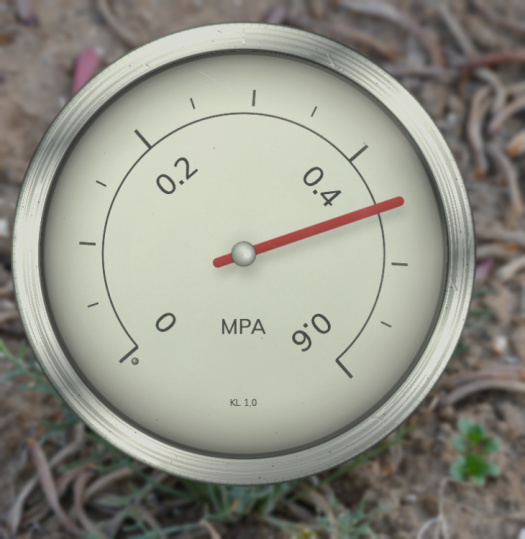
value=0.45 unit=MPa
